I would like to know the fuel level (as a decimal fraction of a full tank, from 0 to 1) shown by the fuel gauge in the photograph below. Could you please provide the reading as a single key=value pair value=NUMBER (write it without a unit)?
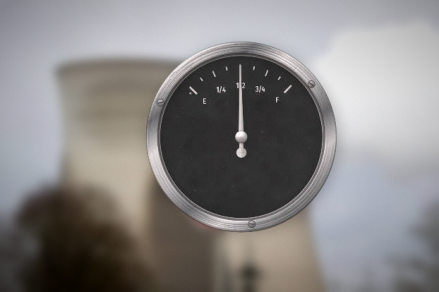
value=0.5
